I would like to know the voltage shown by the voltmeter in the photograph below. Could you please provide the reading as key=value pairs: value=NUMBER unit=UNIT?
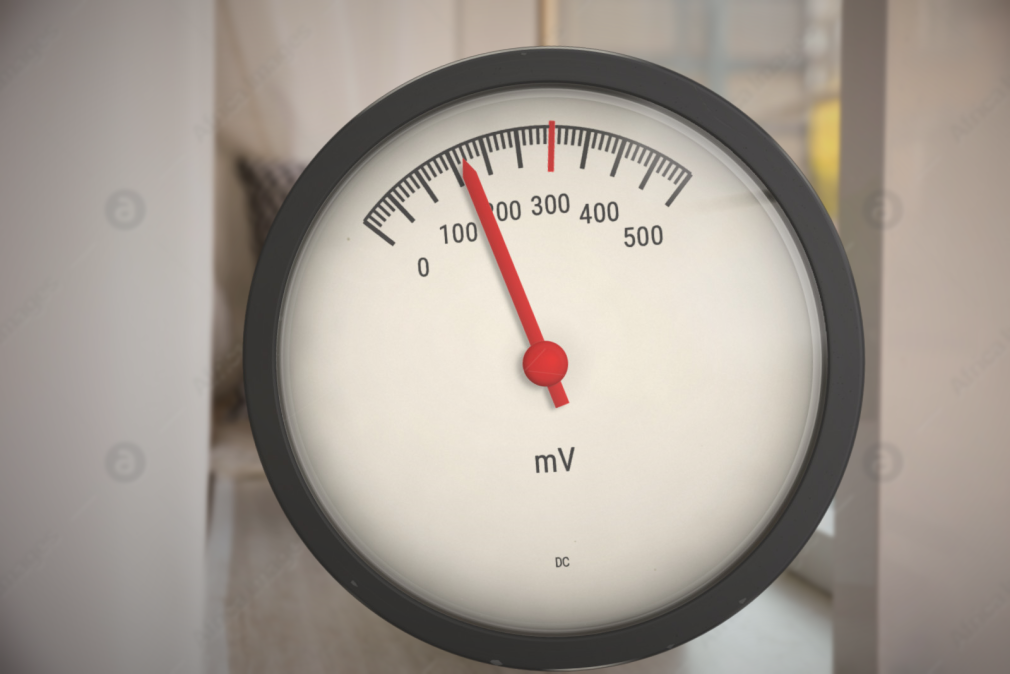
value=170 unit=mV
